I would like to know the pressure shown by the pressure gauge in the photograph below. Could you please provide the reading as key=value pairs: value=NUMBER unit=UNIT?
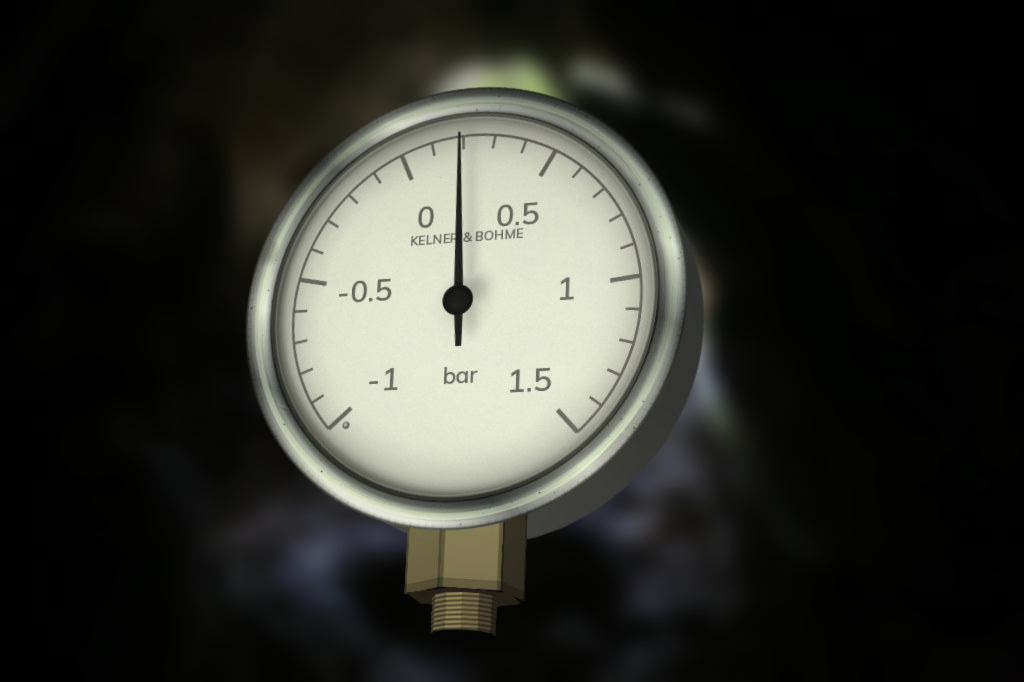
value=0.2 unit=bar
